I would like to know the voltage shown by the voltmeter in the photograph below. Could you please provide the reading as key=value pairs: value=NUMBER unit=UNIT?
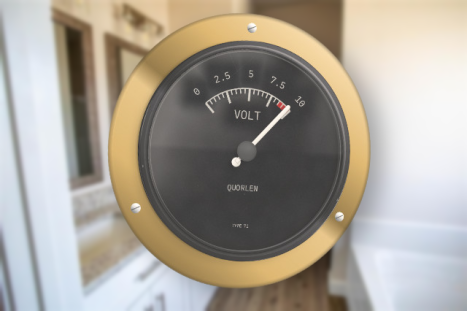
value=9.5 unit=V
